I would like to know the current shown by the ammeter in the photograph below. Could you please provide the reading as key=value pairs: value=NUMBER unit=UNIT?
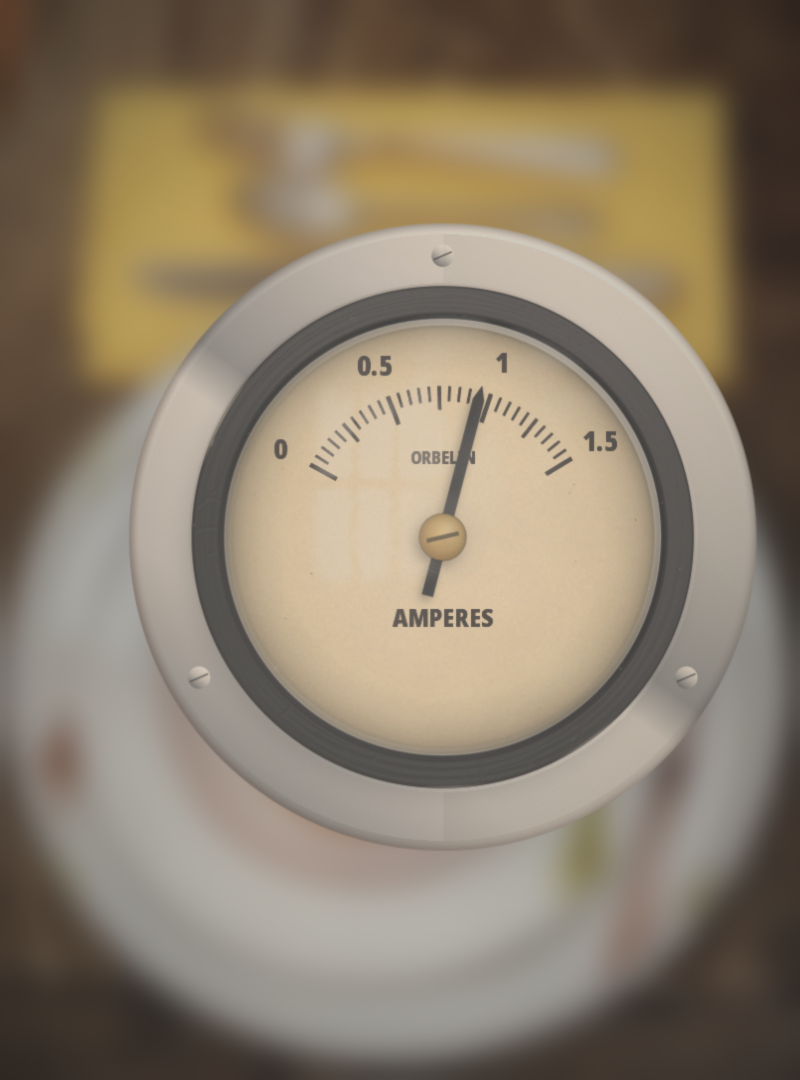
value=0.95 unit=A
